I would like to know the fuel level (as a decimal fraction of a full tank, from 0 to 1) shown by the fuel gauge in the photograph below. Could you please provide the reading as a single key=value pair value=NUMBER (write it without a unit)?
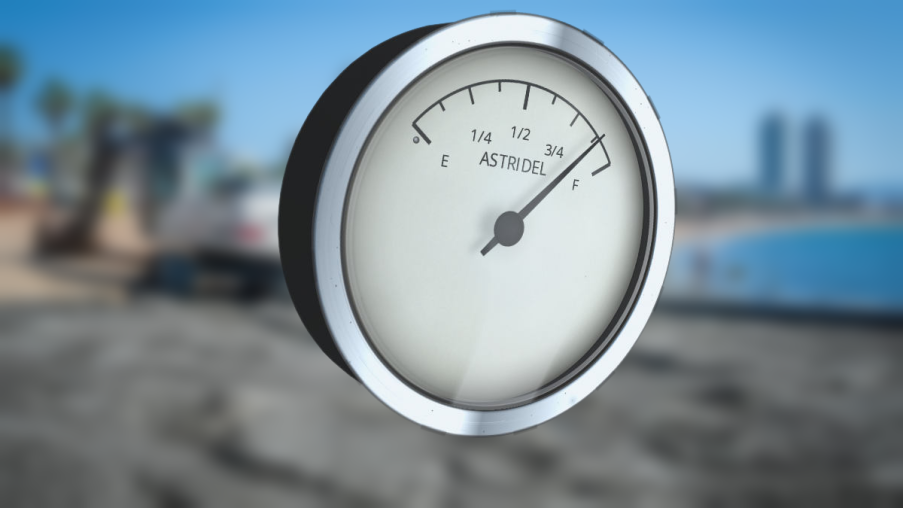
value=0.875
